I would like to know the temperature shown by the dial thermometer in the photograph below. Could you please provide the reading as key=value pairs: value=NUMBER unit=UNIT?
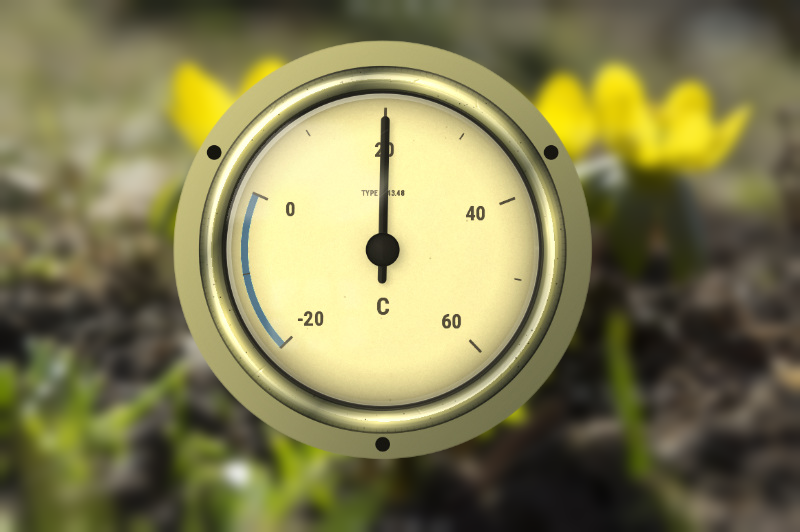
value=20 unit=°C
